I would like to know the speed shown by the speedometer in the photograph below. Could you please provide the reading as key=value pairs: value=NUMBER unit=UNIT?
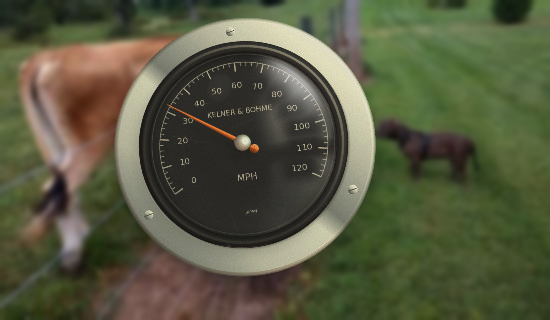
value=32 unit=mph
